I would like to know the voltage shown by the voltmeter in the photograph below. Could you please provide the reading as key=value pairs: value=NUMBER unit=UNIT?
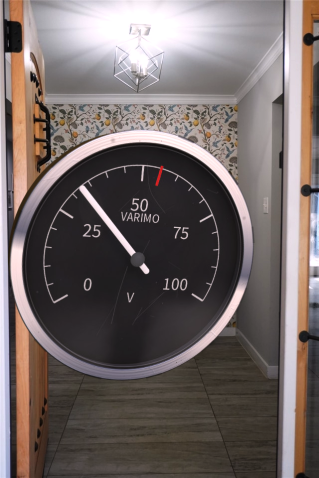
value=32.5 unit=V
